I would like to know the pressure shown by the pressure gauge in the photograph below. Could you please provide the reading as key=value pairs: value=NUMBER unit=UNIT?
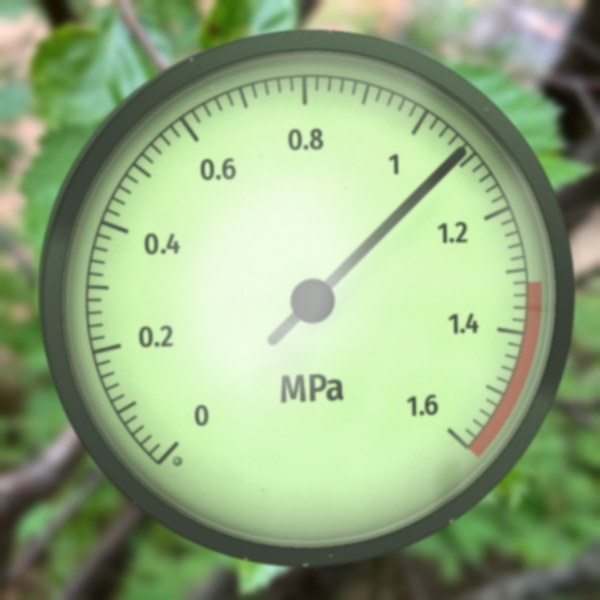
value=1.08 unit=MPa
